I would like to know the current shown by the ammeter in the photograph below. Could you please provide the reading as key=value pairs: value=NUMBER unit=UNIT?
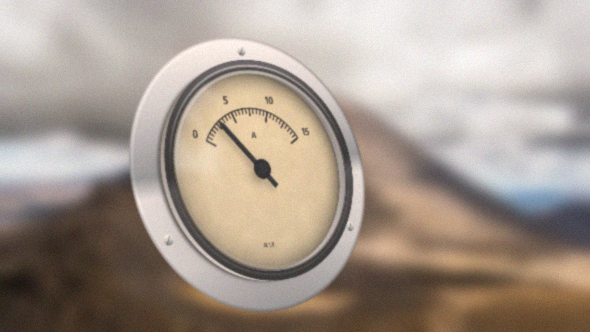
value=2.5 unit=A
